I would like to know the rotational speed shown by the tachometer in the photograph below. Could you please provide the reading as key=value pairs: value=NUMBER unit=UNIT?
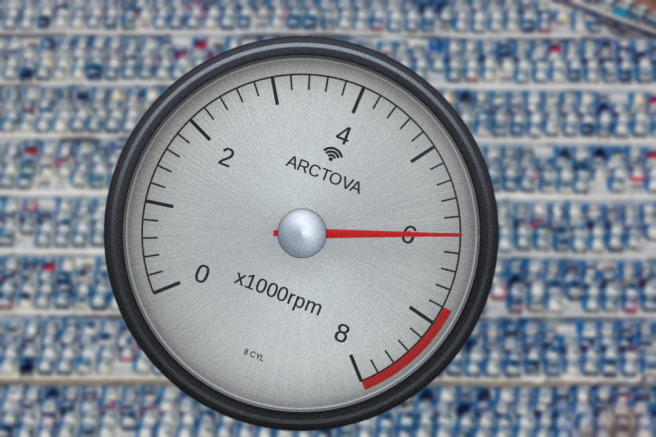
value=6000 unit=rpm
